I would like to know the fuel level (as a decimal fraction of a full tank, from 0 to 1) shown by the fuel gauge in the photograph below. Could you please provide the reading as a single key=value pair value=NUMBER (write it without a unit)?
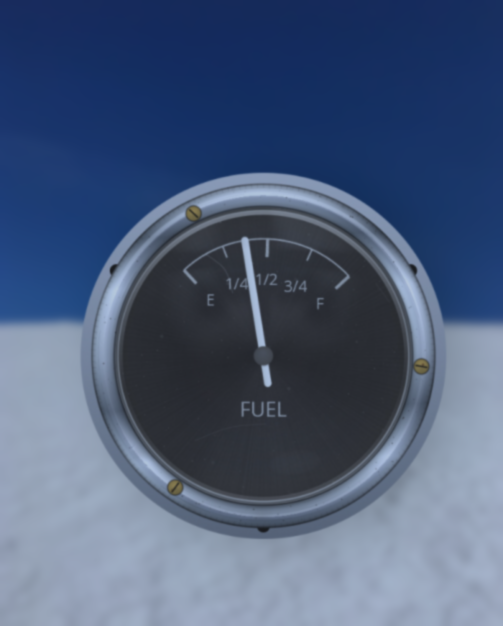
value=0.375
